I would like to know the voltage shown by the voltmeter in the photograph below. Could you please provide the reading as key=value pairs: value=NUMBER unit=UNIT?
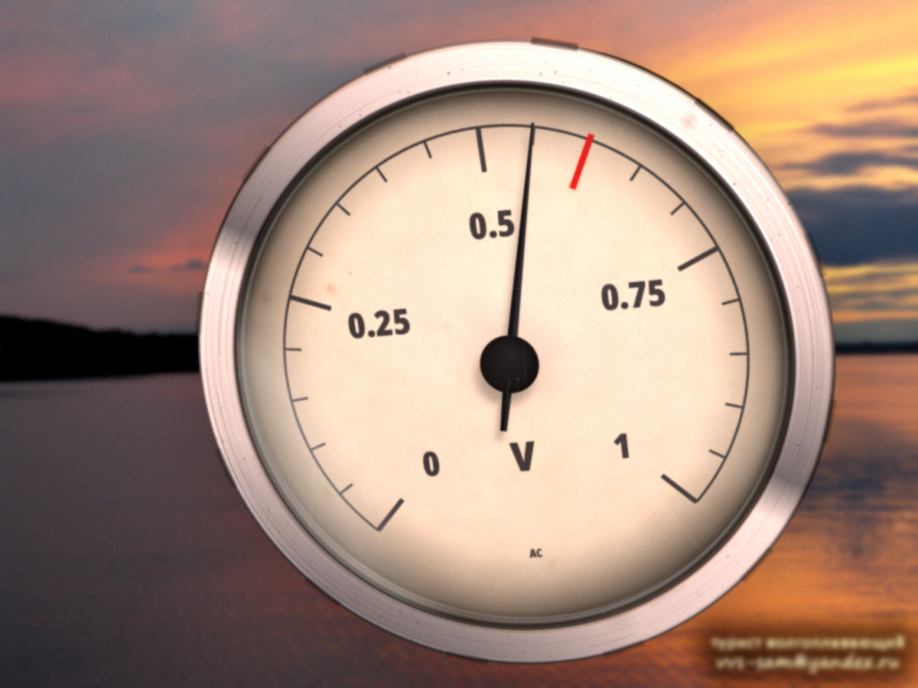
value=0.55 unit=V
